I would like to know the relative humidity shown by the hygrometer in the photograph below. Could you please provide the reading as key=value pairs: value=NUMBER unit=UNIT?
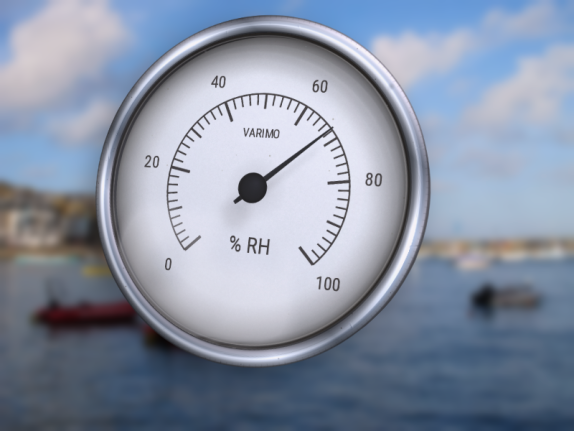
value=68 unit=%
